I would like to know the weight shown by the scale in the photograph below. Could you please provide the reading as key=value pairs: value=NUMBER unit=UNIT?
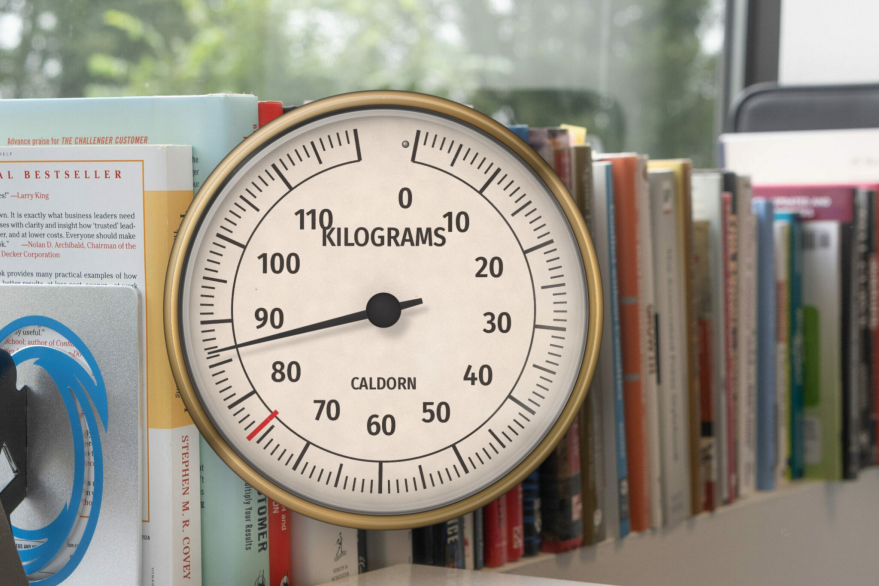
value=86.5 unit=kg
